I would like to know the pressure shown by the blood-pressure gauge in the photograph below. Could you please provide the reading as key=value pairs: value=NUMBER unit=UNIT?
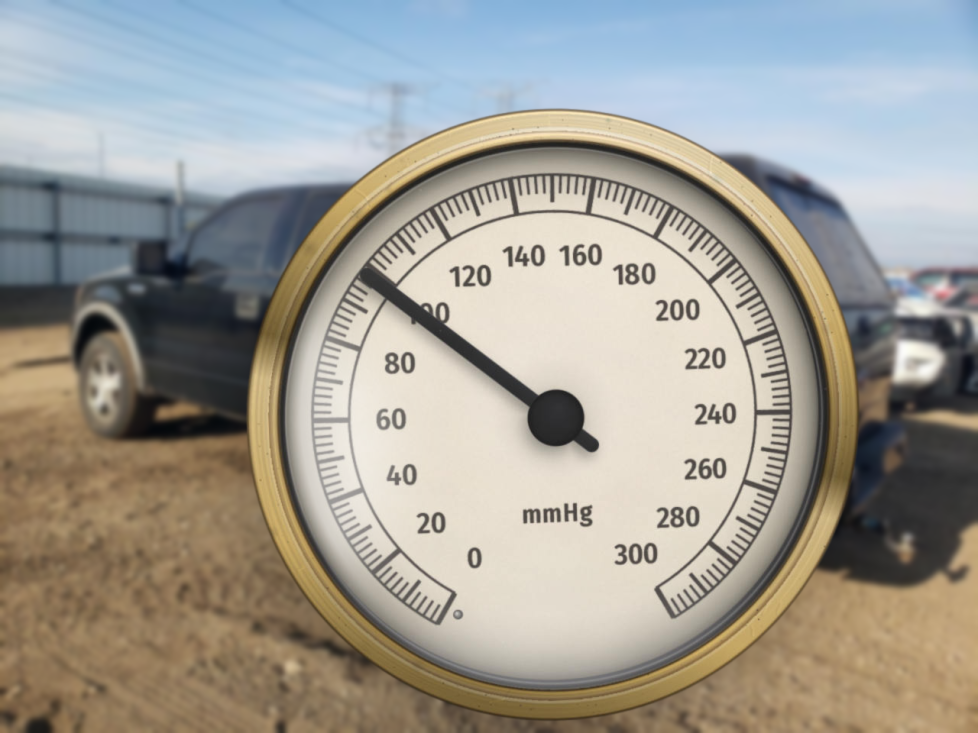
value=98 unit=mmHg
